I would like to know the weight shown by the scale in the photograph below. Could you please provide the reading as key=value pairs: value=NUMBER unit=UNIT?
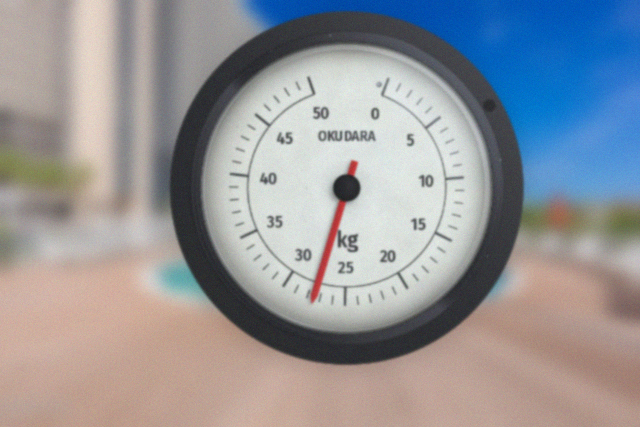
value=27.5 unit=kg
